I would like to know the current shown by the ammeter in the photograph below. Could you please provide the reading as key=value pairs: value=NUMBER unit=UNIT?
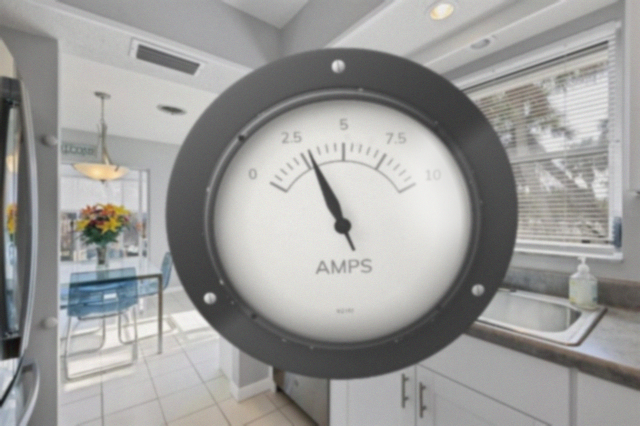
value=3 unit=A
